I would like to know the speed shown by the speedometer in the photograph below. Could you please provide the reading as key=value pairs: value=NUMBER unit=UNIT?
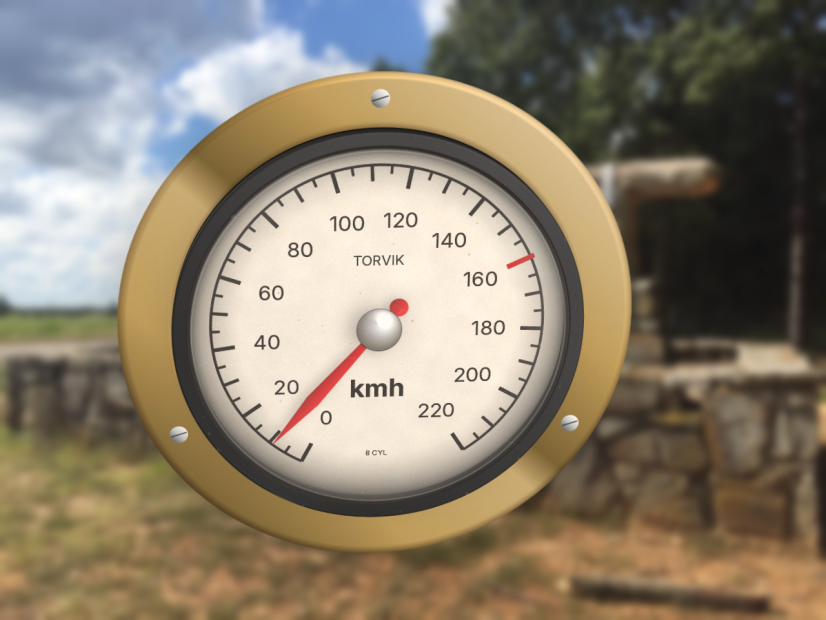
value=10 unit=km/h
